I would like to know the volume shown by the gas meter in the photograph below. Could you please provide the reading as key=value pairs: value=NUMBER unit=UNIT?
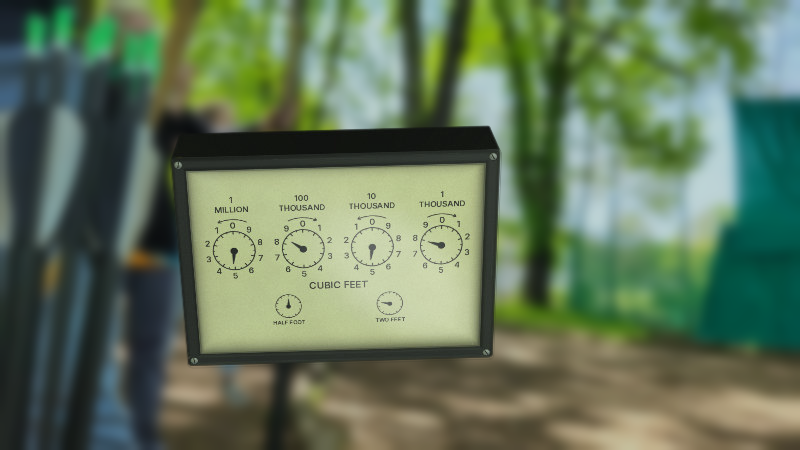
value=484800 unit=ft³
